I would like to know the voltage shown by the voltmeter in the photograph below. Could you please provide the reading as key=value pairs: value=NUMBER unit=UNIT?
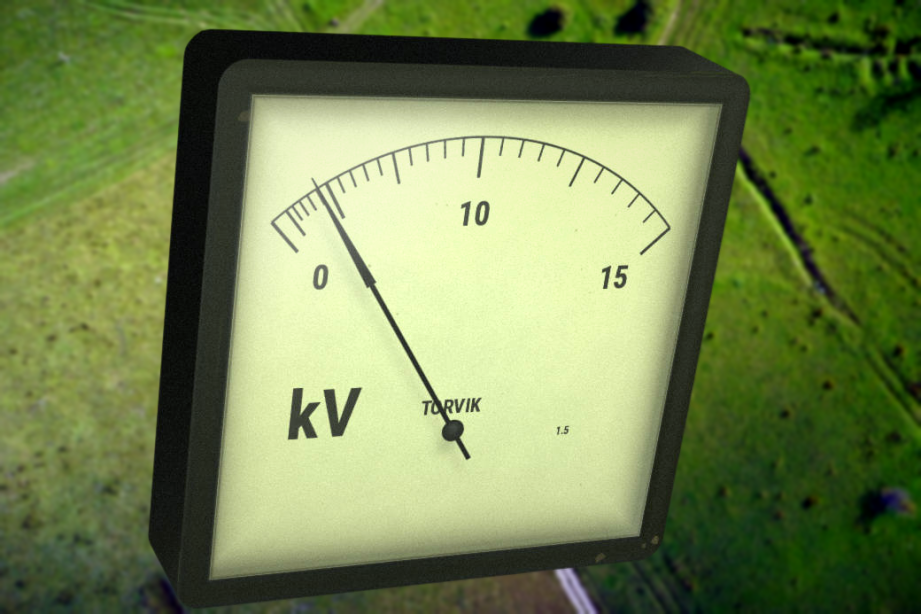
value=4.5 unit=kV
